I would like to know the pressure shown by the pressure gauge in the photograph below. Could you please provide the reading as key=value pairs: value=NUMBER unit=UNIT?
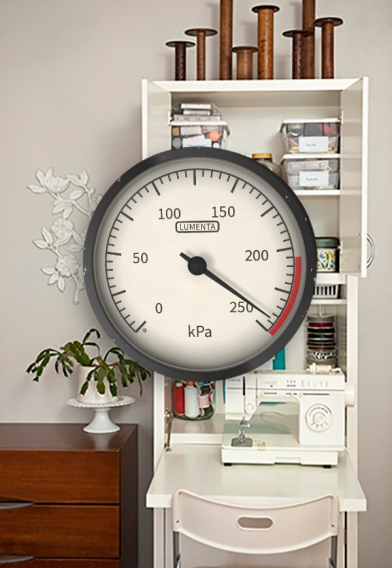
value=242.5 unit=kPa
